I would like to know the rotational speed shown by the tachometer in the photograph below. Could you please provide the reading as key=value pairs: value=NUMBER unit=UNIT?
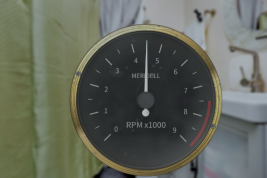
value=4500 unit=rpm
